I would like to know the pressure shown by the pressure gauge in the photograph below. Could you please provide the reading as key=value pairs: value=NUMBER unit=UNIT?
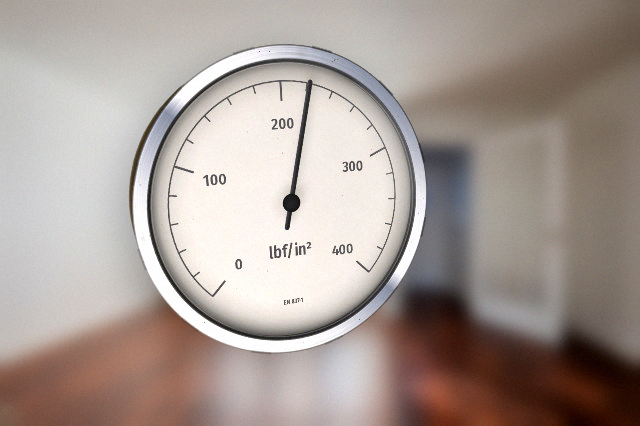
value=220 unit=psi
